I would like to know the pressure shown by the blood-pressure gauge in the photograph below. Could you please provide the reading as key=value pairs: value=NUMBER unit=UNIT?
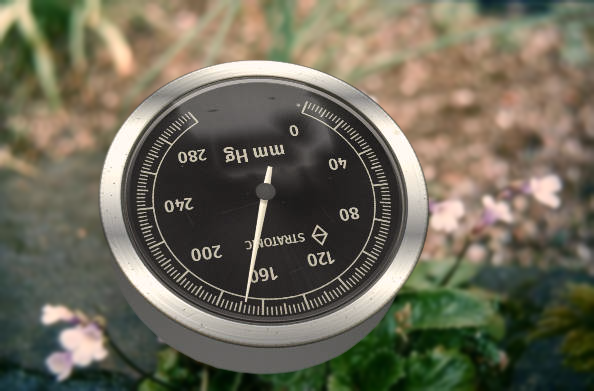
value=168 unit=mmHg
